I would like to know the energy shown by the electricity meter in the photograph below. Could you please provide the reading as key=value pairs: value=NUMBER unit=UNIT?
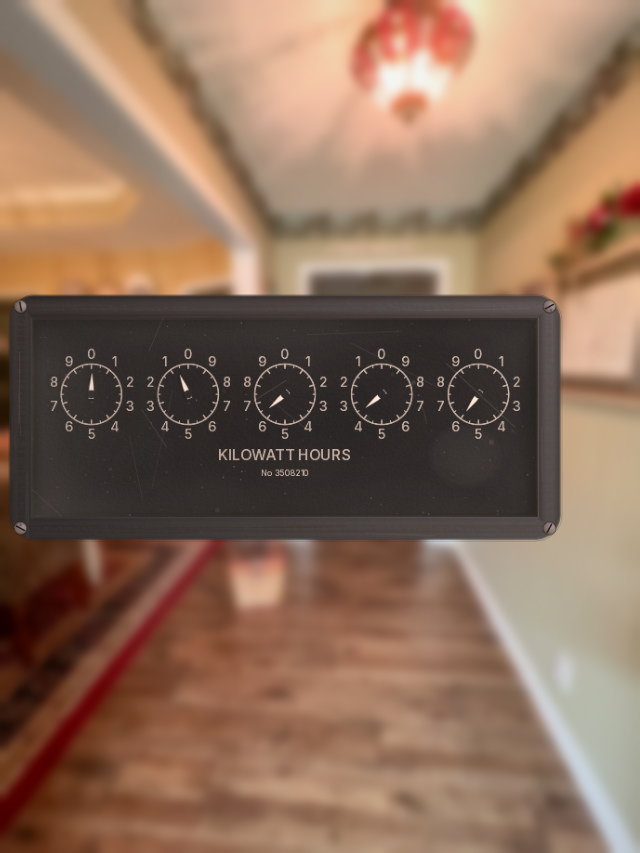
value=636 unit=kWh
